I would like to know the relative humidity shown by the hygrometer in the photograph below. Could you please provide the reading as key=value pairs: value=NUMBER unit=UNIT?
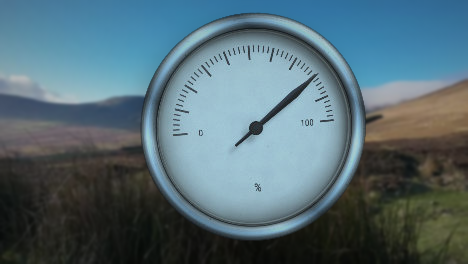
value=80 unit=%
